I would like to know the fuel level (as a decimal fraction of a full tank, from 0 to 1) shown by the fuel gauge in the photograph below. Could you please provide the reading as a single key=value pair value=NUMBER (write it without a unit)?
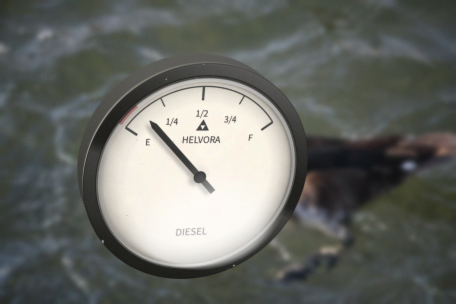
value=0.125
